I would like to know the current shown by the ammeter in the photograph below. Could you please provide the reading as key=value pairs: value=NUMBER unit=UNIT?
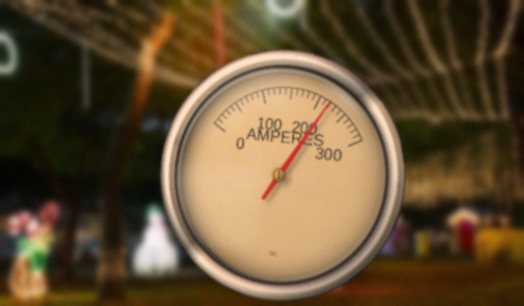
value=220 unit=A
